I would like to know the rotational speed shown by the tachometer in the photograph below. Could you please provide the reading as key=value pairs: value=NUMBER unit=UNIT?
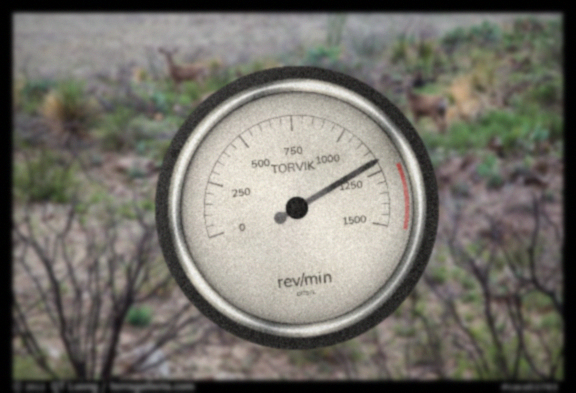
value=1200 unit=rpm
